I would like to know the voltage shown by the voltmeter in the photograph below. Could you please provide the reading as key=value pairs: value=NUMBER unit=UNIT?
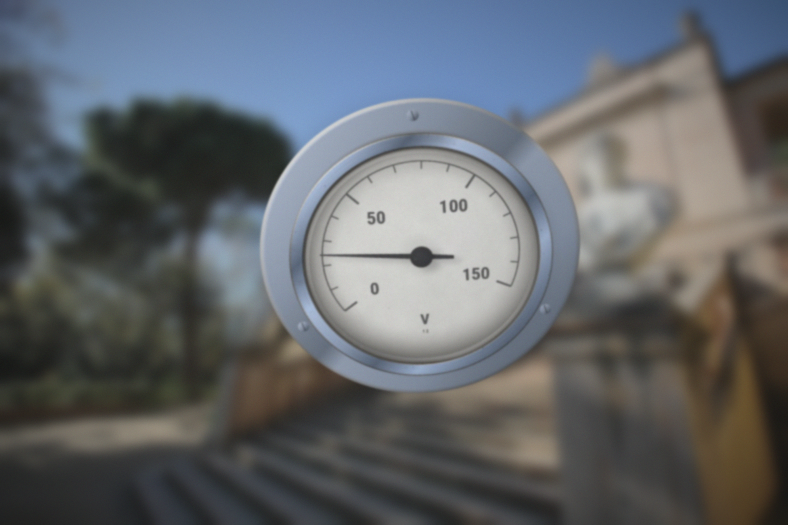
value=25 unit=V
